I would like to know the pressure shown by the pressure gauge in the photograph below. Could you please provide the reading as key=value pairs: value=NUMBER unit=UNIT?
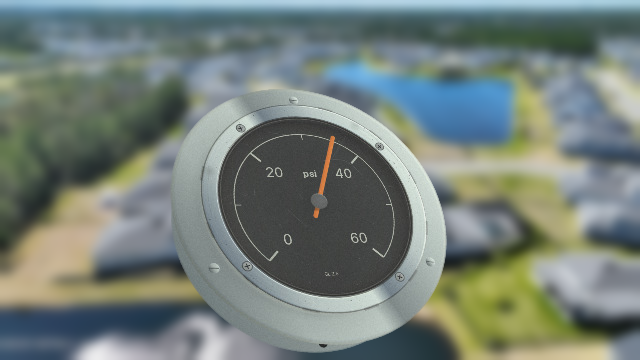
value=35 unit=psi
